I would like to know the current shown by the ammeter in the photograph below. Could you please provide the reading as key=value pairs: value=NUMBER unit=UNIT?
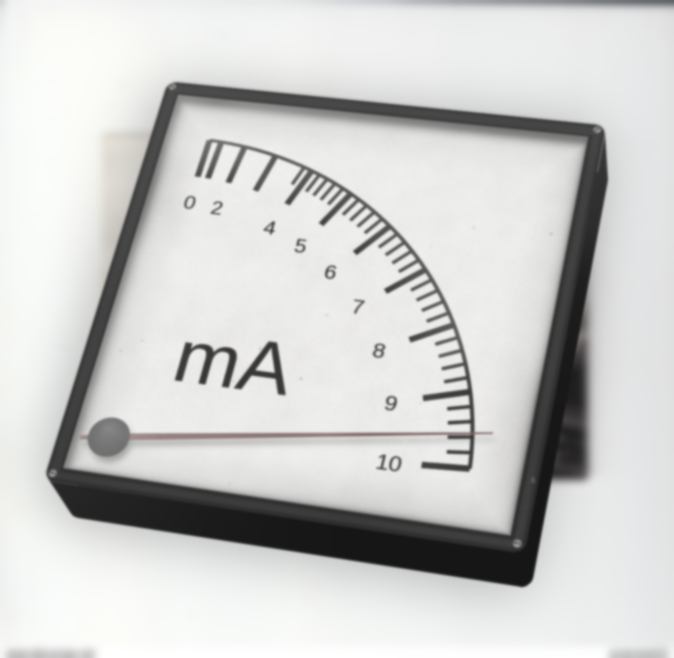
value=9.6 unit=mA
